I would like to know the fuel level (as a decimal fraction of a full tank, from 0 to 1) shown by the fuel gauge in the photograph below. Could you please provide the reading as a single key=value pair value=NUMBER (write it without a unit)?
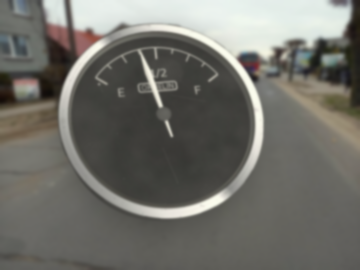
value=0.375
